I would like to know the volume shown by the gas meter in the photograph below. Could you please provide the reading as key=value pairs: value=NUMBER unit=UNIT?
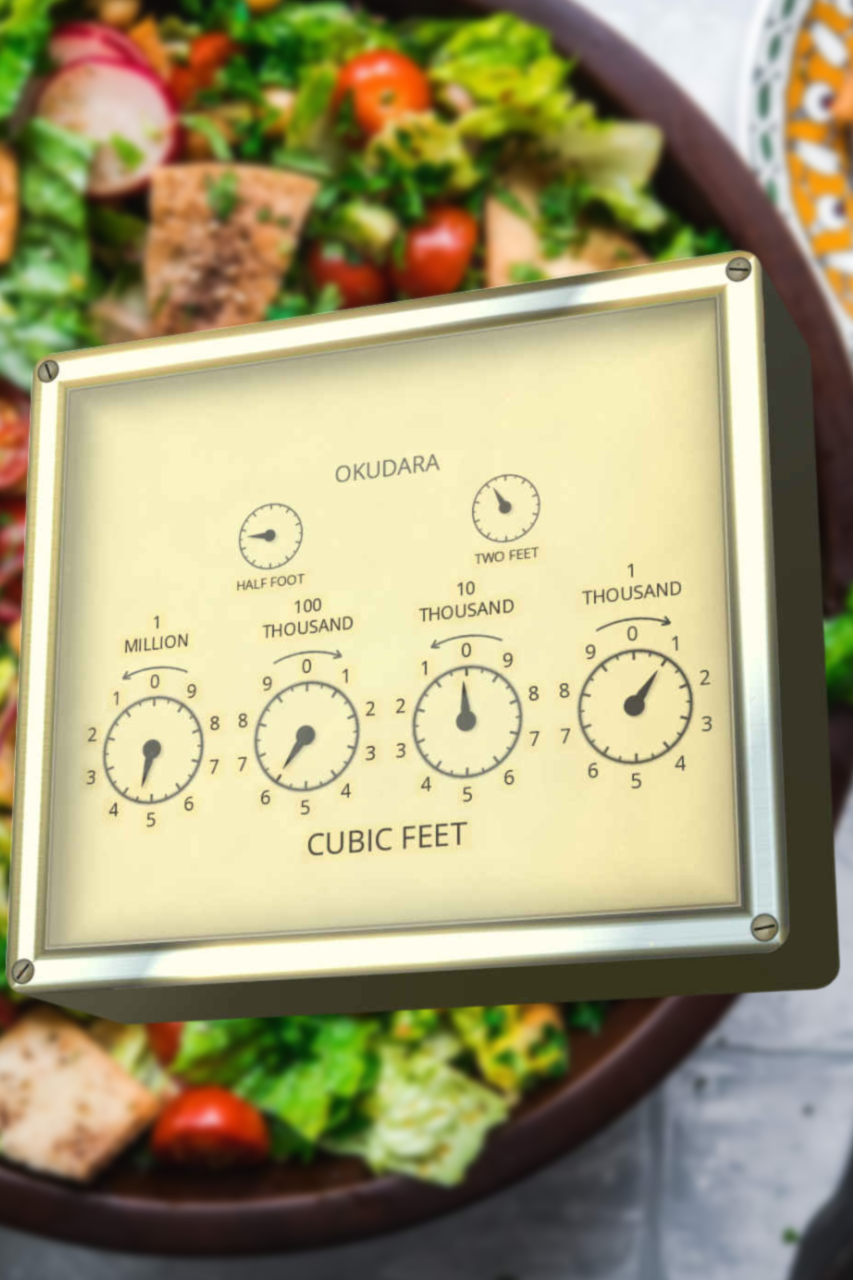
value=460100 unit=ft³
